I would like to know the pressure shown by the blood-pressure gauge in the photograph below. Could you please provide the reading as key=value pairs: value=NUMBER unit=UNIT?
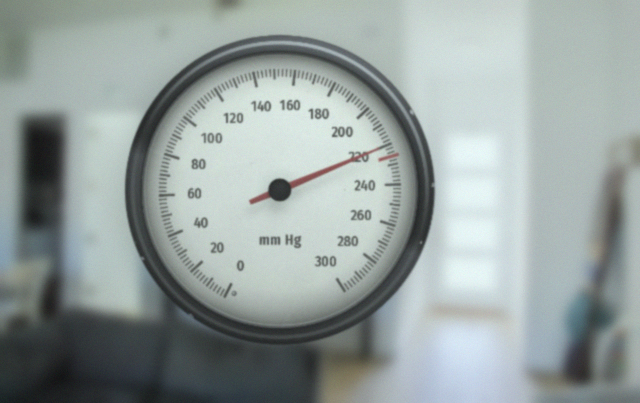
value=220 unit=mmHg
